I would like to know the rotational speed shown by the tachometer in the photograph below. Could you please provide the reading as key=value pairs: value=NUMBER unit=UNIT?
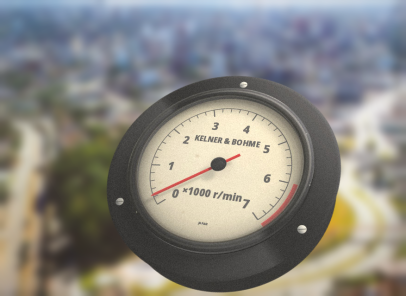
value=200 unit=rpm
